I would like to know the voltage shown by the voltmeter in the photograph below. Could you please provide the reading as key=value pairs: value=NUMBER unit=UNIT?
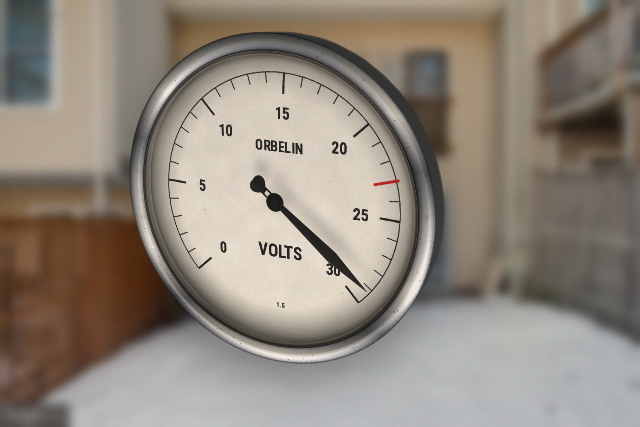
value=29 unit=V
